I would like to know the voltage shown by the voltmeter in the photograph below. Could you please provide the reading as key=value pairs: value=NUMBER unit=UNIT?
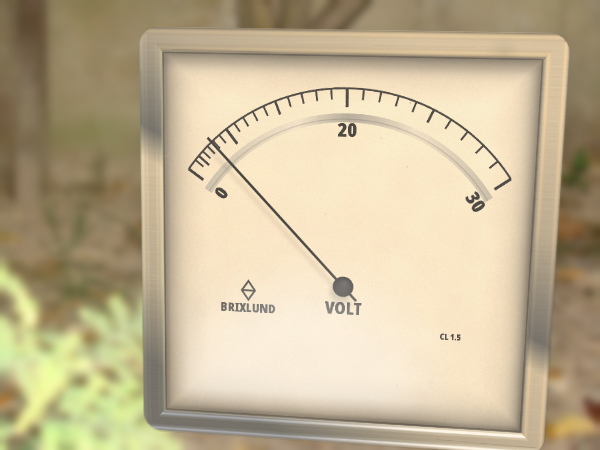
value=8 unit=V
